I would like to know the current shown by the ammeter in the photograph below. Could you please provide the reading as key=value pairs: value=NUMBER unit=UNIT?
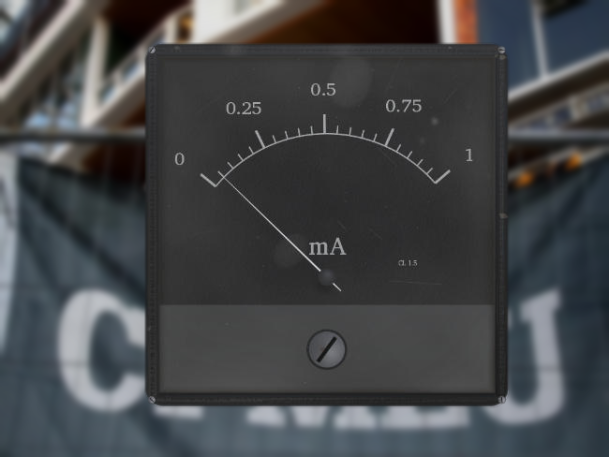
value=0.05 unit=mA
